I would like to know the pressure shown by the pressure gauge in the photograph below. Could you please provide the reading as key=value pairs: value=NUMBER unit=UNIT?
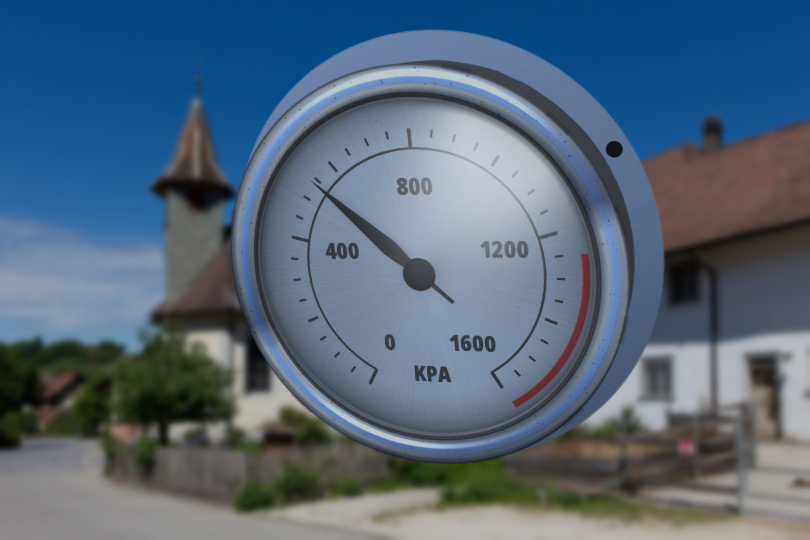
value=550 unit=kPa
